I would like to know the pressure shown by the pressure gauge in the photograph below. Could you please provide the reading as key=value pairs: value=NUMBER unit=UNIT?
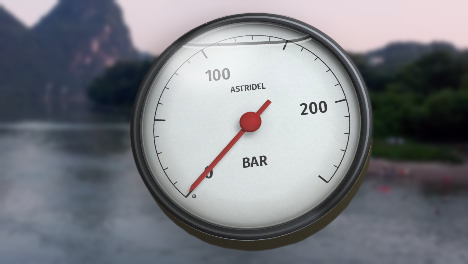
value=0 unit=bar
